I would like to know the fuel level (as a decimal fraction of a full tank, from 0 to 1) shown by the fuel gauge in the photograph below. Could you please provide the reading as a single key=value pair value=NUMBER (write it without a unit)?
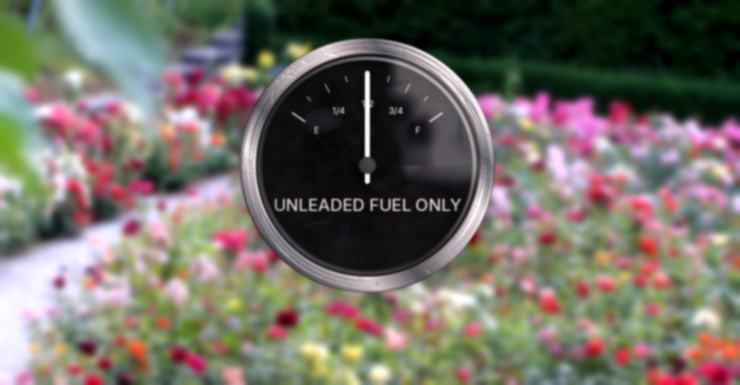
value=0.5
